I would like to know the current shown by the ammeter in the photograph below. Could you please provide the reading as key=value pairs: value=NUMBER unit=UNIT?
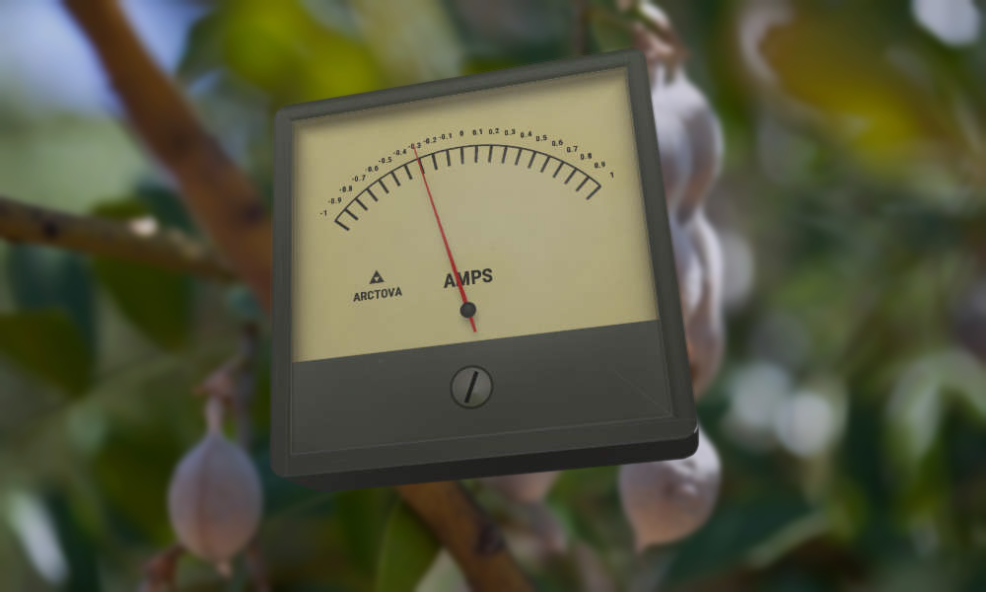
value=-0.3 unit=A
